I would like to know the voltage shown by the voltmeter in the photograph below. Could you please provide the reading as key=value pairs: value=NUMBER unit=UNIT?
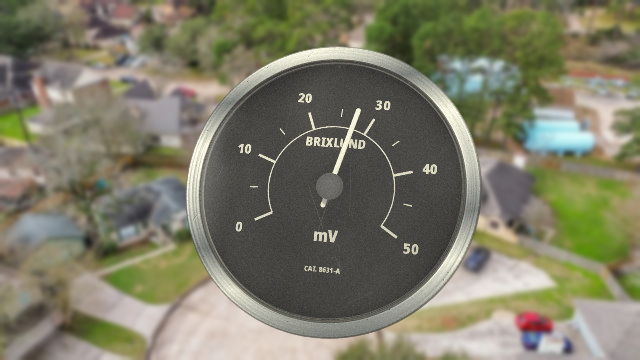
value=27.5 unit=mV
